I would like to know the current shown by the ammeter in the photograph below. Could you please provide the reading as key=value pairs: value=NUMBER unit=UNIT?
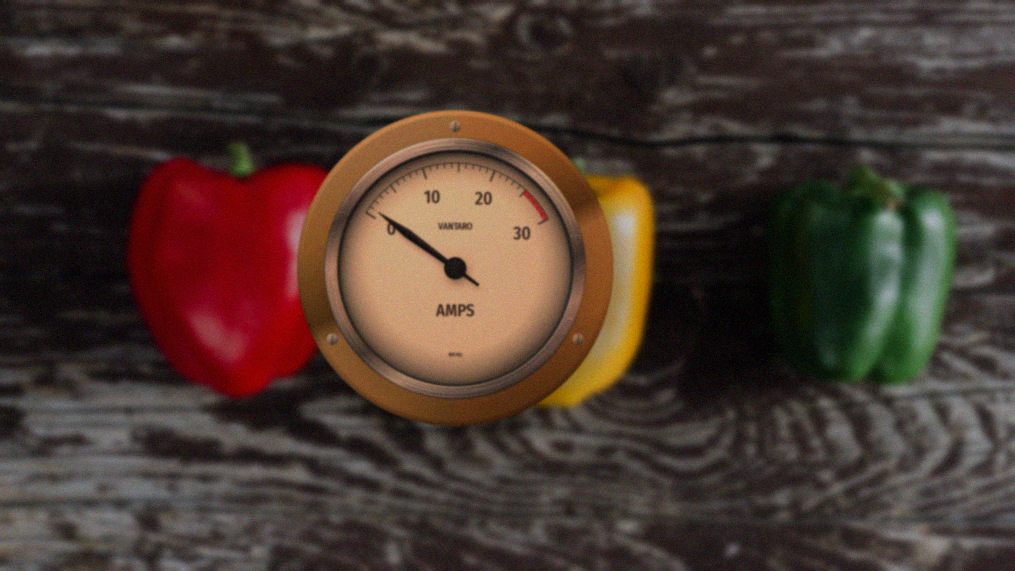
value=1 unit=A
